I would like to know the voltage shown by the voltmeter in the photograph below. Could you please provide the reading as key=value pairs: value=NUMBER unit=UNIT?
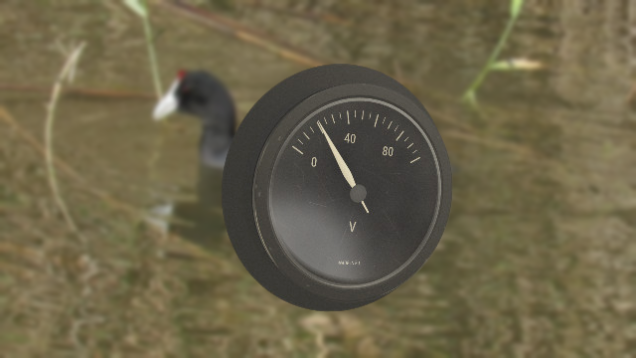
value=20 unit=V
